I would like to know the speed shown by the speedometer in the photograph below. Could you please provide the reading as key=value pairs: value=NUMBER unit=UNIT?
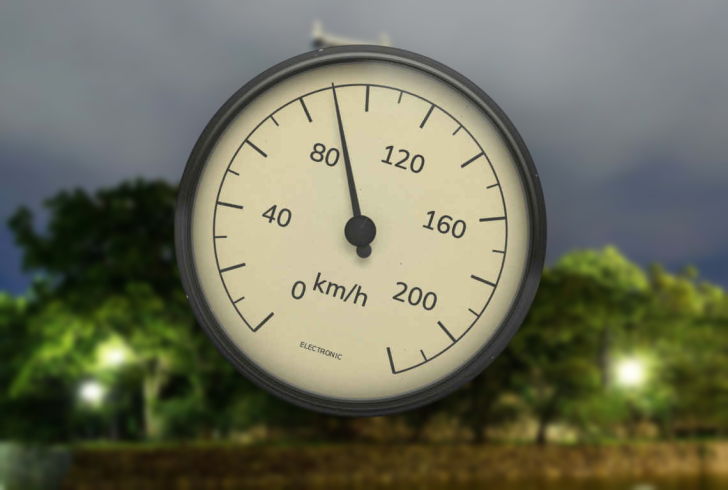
value=90 unit=km/h
